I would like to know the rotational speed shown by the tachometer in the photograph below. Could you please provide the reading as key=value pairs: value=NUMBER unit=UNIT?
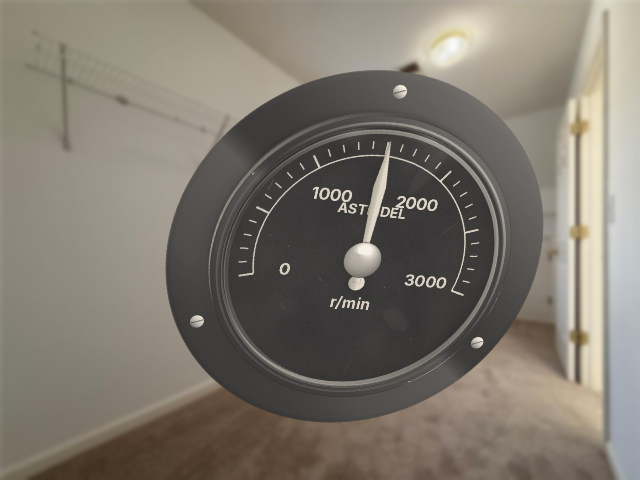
value=1500 unit=rpm
